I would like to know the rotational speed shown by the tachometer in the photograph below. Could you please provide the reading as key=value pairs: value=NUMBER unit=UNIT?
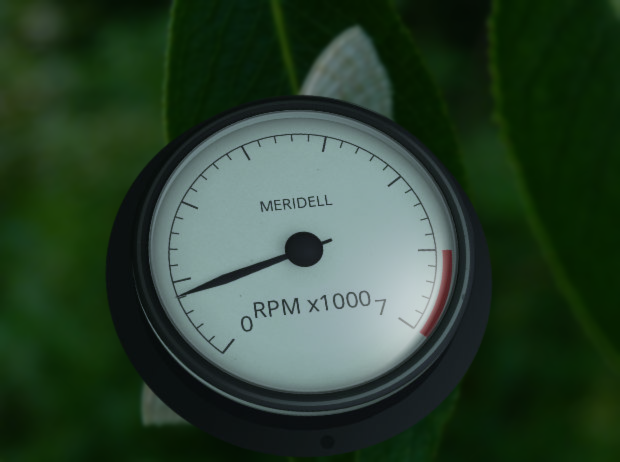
value=800 unit=rpm
